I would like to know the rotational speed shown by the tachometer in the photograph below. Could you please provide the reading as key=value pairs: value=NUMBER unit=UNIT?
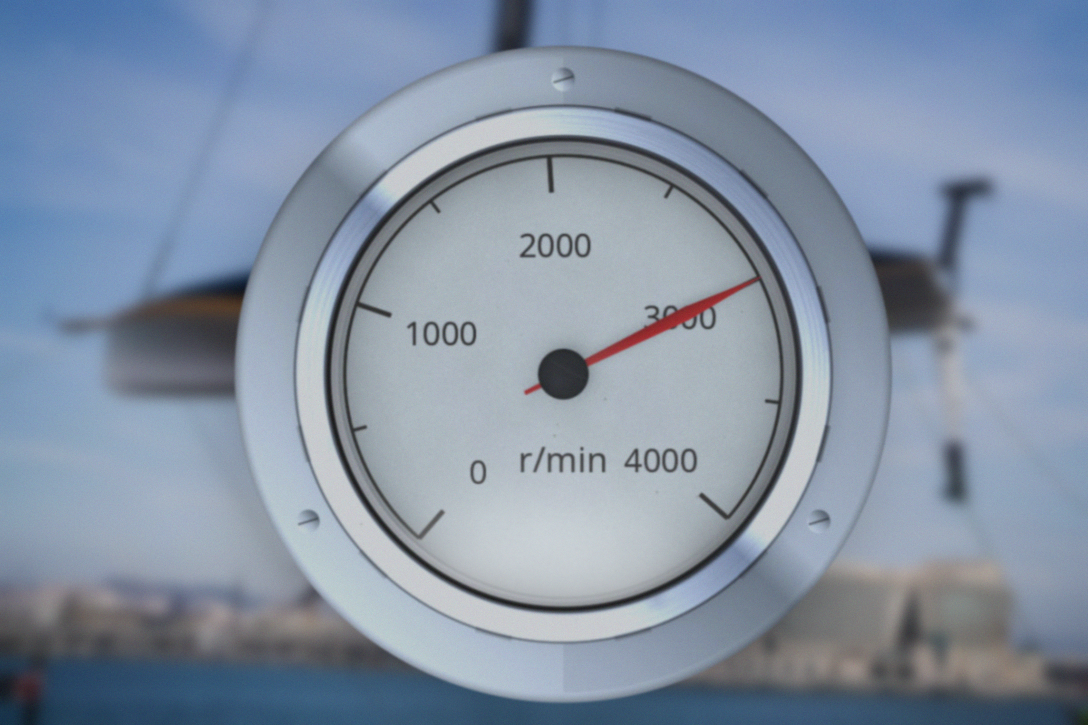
value=3000 unit=rpm
